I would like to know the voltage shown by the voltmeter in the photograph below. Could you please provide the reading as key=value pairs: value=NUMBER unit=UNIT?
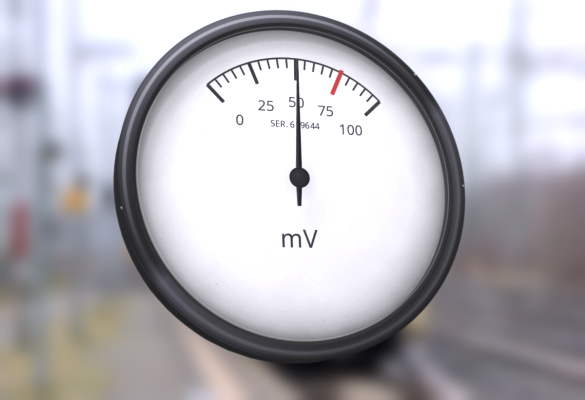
value=50 unit=mV
